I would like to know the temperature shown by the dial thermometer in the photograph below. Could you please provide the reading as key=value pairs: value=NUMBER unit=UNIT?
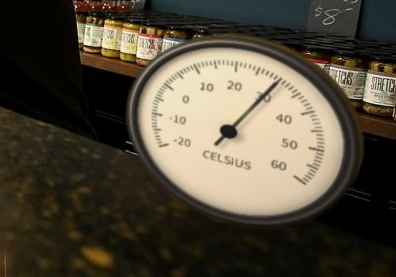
value=30 unit=°C
